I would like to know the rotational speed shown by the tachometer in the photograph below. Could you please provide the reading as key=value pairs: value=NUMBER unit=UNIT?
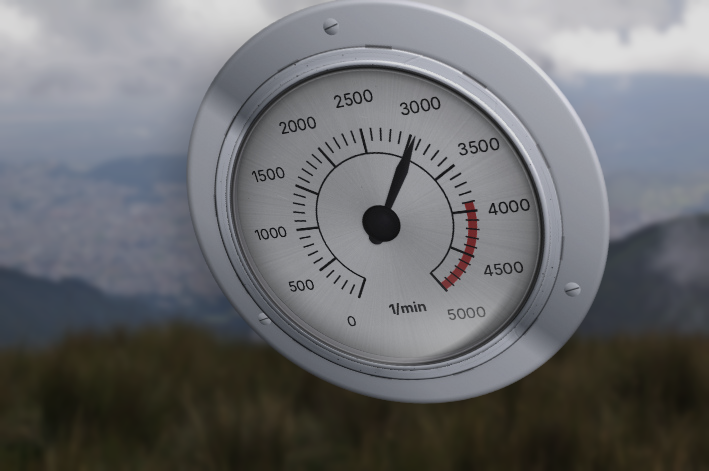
value=3050 unit=rpm
